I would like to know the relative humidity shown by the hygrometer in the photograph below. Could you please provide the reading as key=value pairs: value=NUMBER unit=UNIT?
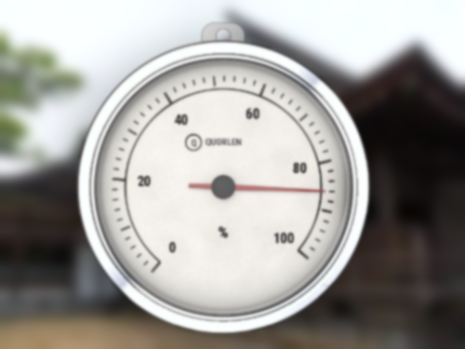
value=86 unit=%
